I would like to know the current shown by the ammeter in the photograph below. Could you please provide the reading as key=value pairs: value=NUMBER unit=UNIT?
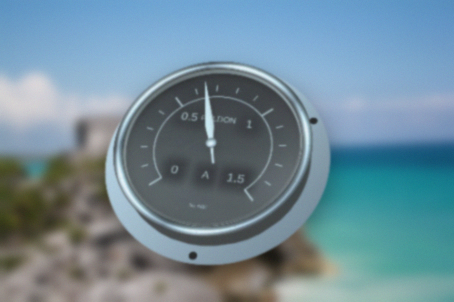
value=0.65 unit=A
